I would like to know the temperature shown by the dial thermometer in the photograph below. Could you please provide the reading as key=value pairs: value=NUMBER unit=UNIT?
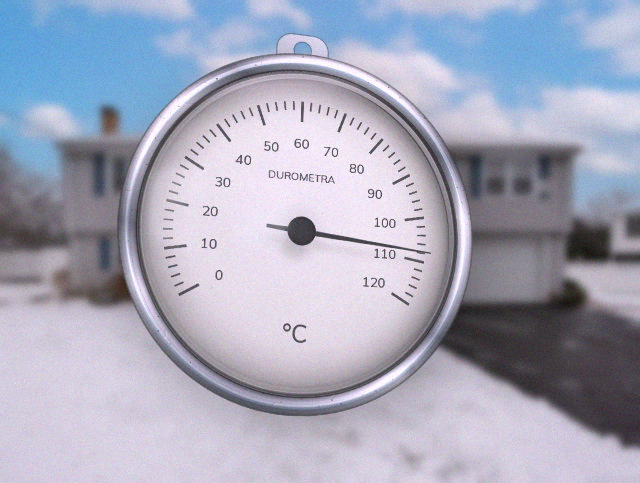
value=108 unit=°C
